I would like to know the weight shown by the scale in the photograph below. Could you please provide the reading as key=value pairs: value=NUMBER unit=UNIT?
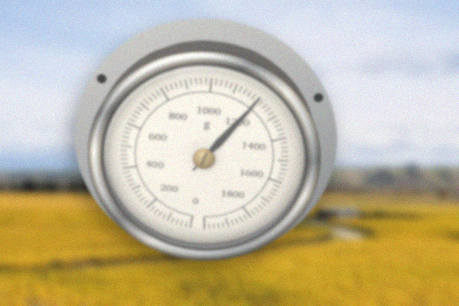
value=1200 unit=g
